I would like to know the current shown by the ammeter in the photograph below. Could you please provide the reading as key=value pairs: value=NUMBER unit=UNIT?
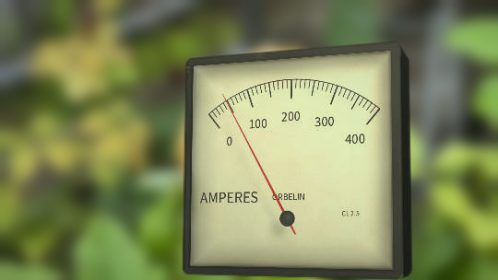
value=50 unit=A
